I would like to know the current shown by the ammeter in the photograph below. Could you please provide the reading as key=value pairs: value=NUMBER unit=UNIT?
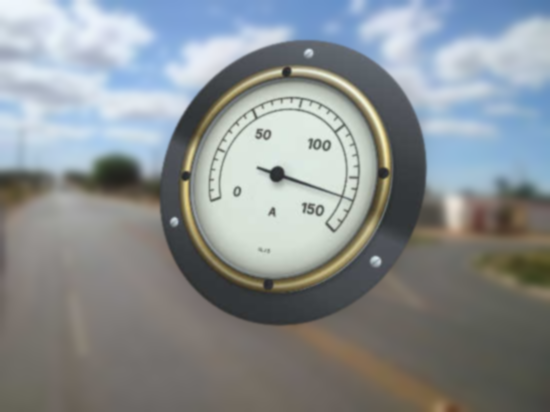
value=135 unit=A
